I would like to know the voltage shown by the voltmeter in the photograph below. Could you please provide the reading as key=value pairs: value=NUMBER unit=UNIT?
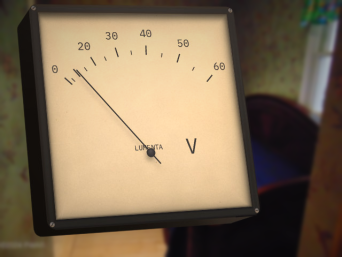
value=10 unit=V
